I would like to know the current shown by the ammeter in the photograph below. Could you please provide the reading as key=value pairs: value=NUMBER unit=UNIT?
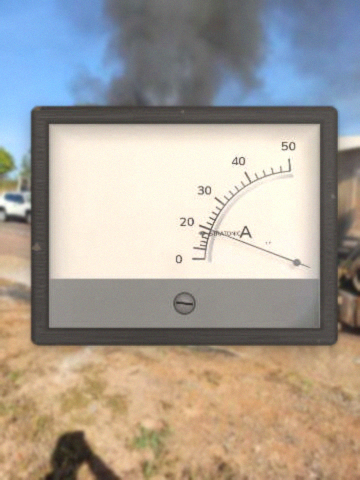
value=20 unit=A
